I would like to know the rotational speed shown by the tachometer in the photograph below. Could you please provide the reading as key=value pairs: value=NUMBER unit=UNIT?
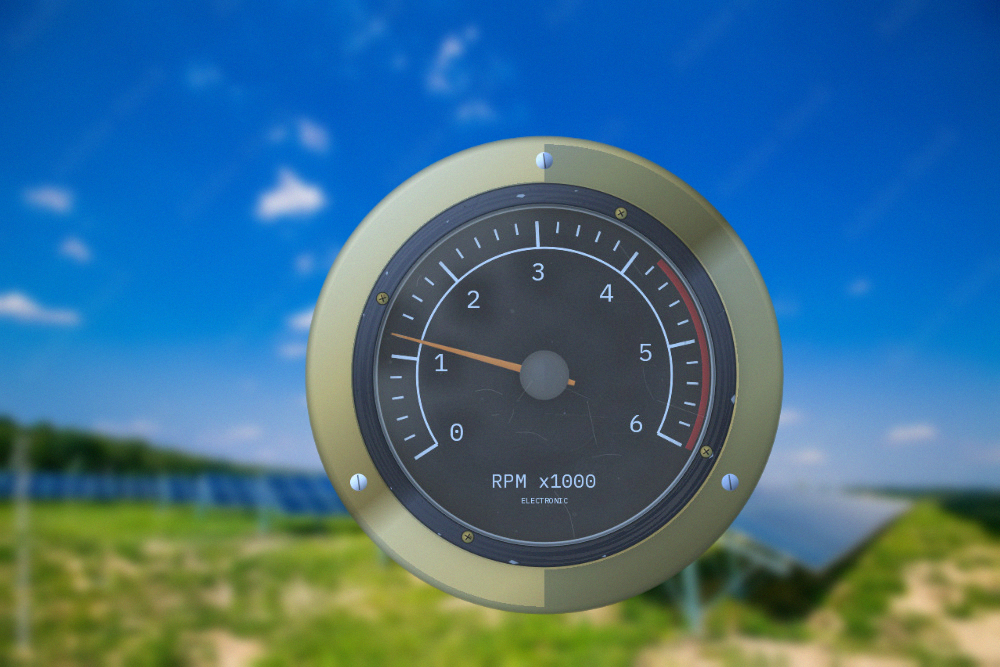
value=1200 unit=rpm
